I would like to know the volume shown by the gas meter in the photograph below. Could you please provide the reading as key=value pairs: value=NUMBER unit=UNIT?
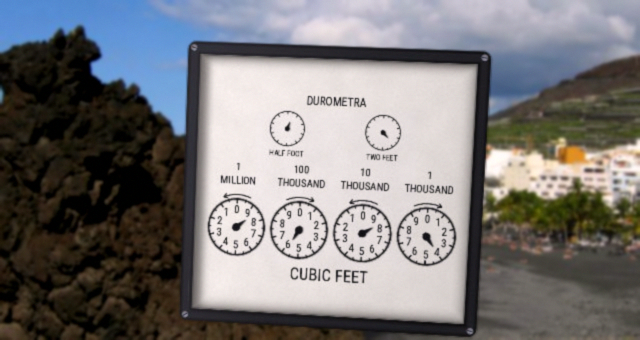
value=858400 unit=ft³
